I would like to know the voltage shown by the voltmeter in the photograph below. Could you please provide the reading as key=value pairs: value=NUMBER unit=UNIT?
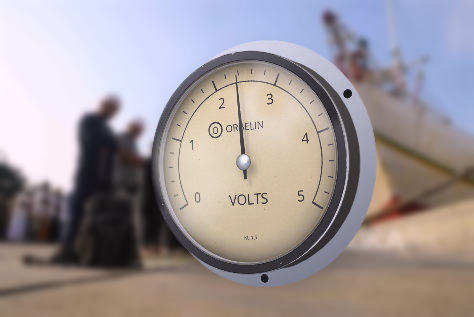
value=2.4 unit=V
